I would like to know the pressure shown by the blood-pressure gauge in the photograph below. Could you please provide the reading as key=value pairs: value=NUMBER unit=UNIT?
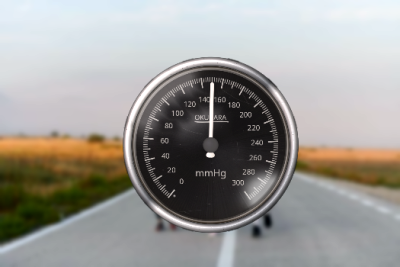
value=150 unit=mmHg
